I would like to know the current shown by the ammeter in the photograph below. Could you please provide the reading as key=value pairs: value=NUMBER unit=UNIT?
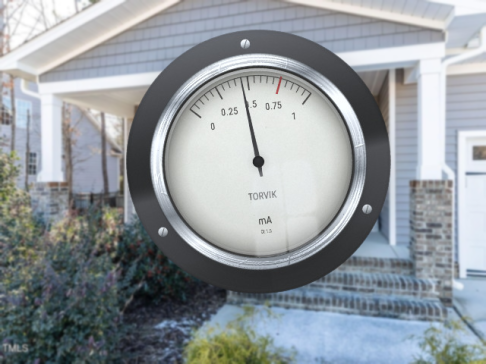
value=0.45 unit=mA
